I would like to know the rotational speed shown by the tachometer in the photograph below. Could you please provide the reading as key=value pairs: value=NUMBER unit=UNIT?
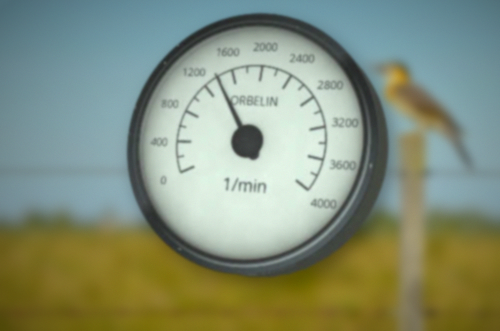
value=1400 unit=rpm
